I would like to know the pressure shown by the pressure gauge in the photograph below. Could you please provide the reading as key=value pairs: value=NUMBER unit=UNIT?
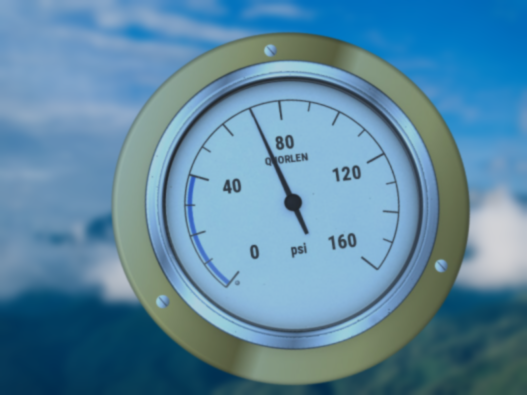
value=70 unit=psi
